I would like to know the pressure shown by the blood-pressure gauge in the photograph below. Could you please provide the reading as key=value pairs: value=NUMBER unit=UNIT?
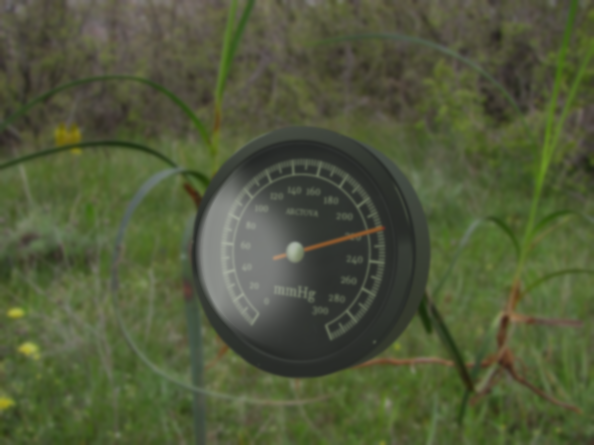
value=220 unit=mmHg
